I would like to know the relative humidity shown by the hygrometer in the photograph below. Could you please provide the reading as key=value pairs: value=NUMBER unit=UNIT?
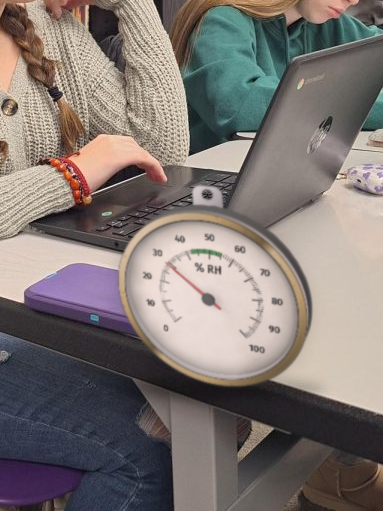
value=30 unit=%
